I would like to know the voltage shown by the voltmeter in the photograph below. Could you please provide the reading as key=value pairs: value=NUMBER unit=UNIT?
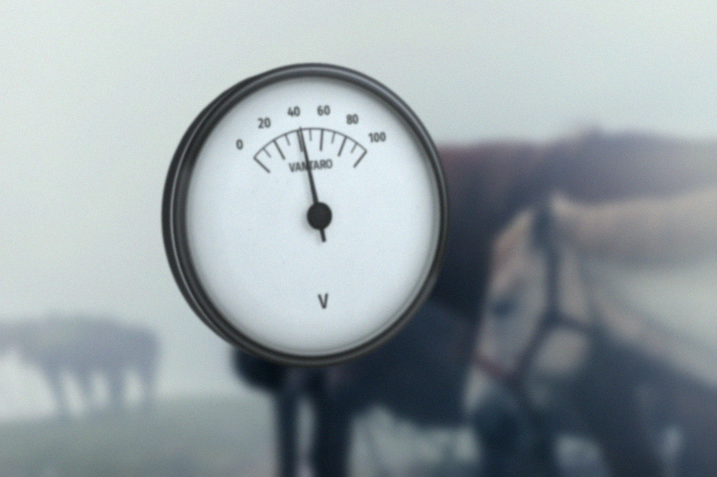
value=40 unit=V
